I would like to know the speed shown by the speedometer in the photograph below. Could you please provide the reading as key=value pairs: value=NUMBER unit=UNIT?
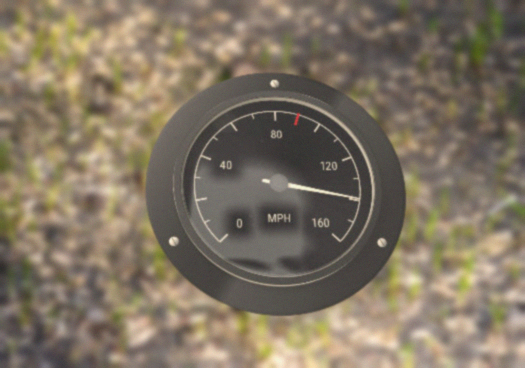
value=140 unit=mph
